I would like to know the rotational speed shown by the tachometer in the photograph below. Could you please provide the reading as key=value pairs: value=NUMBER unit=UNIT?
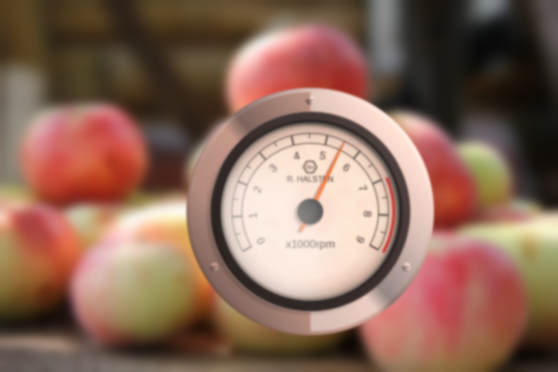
value=5500 unit=rpm
